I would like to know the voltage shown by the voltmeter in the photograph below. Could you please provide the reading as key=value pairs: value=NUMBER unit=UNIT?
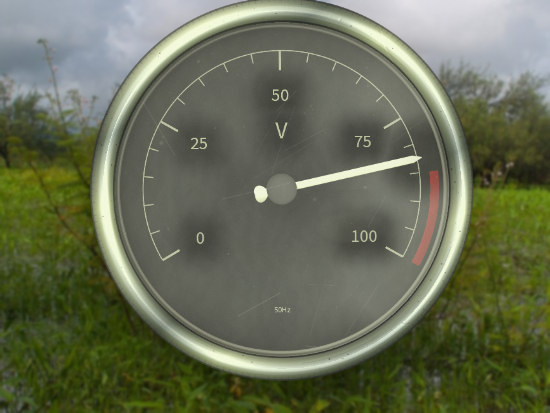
value=82.5 unit=V
